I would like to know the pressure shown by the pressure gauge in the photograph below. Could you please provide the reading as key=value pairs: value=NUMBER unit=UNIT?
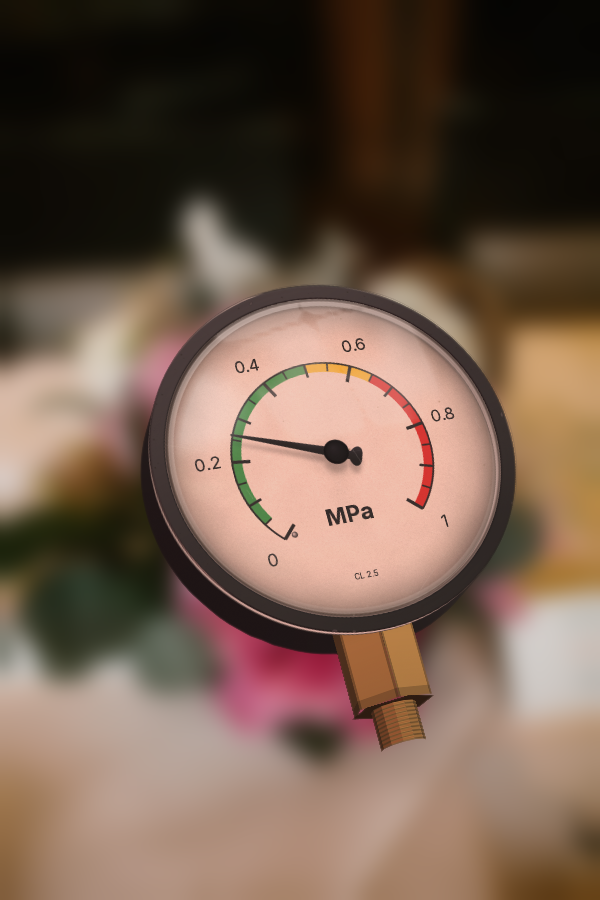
value=0.25 unit=MPa
